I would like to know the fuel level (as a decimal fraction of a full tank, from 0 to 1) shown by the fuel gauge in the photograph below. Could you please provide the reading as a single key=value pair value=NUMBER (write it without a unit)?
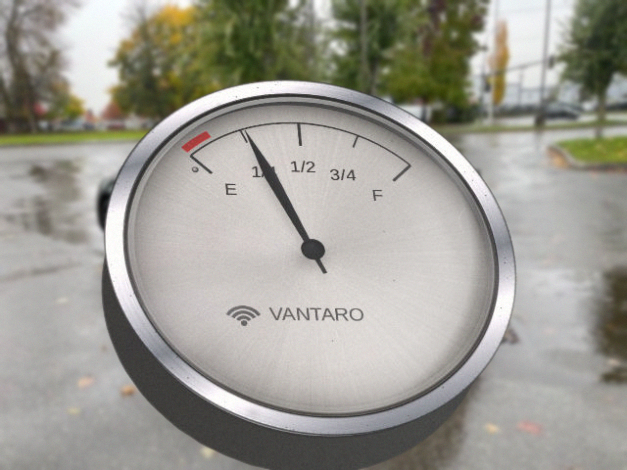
value=0.25
